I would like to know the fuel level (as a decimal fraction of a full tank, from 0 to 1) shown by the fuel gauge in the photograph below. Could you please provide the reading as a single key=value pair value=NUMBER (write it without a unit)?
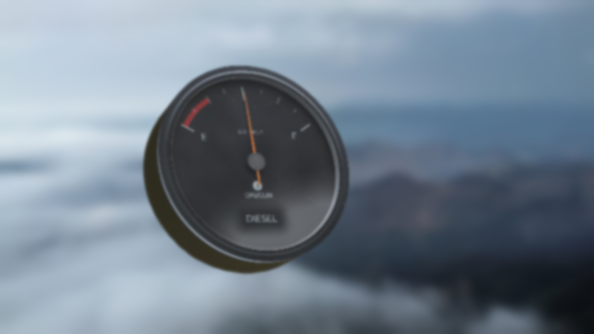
value=0.5
